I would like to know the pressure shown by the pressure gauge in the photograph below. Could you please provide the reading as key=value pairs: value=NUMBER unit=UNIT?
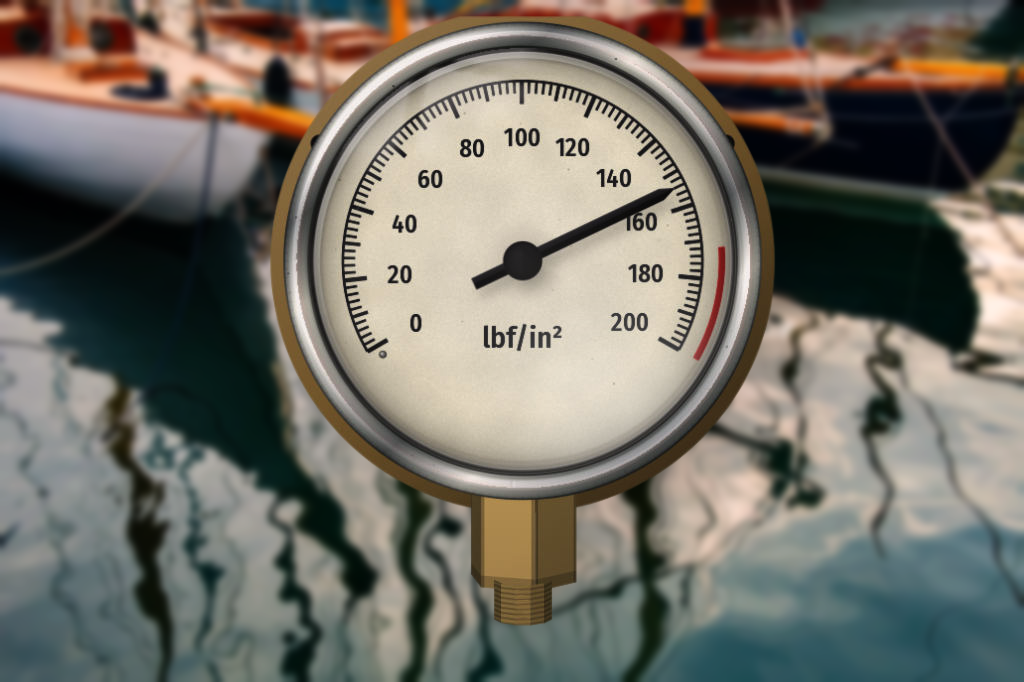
value=154 unit=psi
